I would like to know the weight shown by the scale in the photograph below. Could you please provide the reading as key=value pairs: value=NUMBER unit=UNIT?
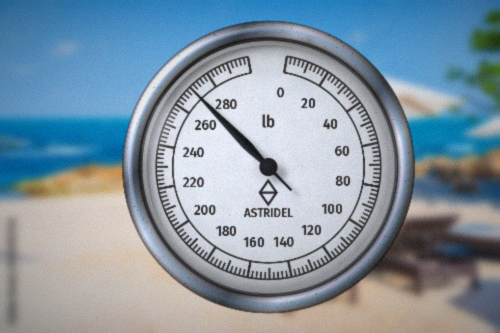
value=270 unit=lb
